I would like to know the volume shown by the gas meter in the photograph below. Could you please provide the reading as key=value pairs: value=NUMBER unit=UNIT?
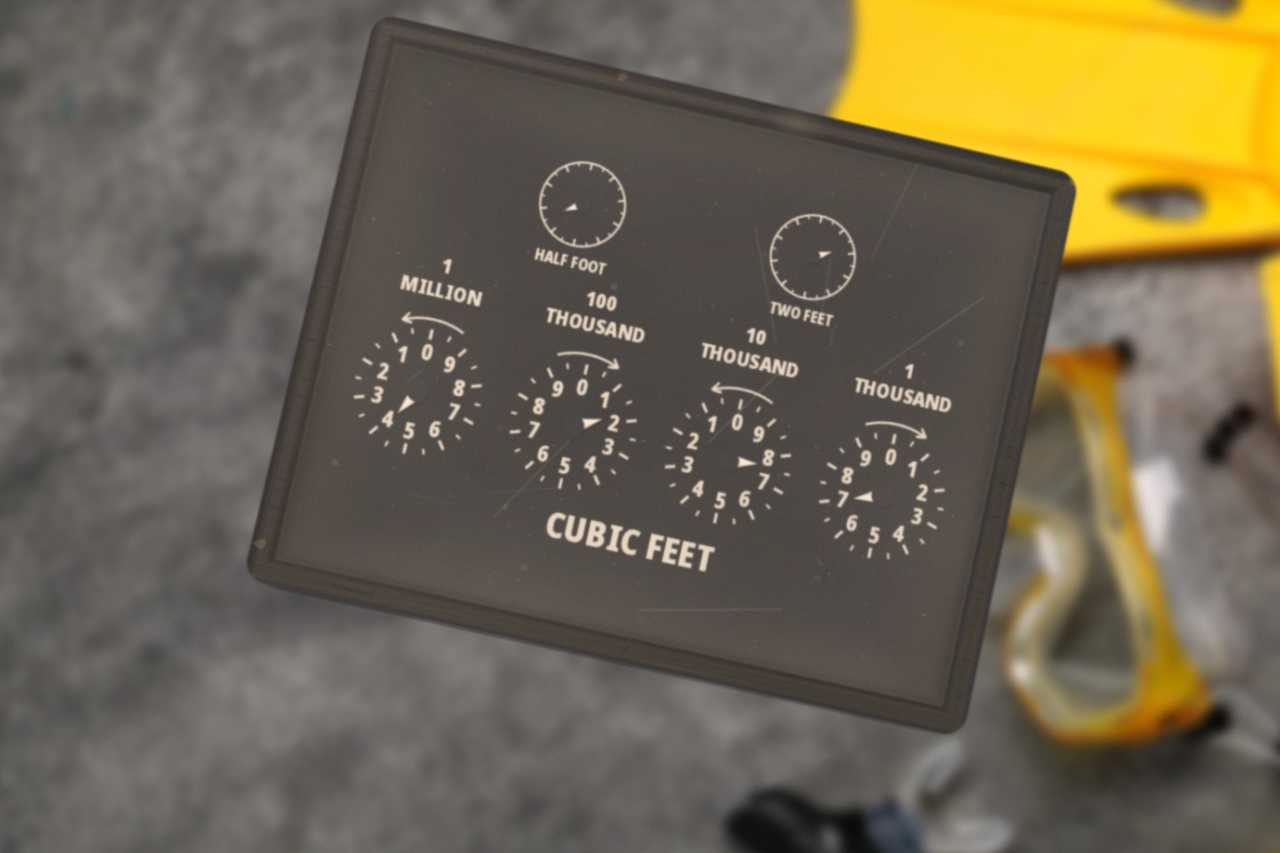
value=417700 unit=ft³
